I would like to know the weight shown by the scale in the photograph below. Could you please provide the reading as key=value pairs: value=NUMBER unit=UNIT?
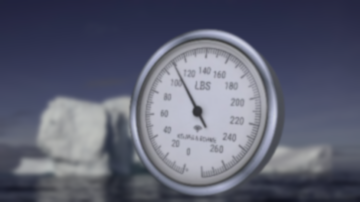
value=110 unit=lb
